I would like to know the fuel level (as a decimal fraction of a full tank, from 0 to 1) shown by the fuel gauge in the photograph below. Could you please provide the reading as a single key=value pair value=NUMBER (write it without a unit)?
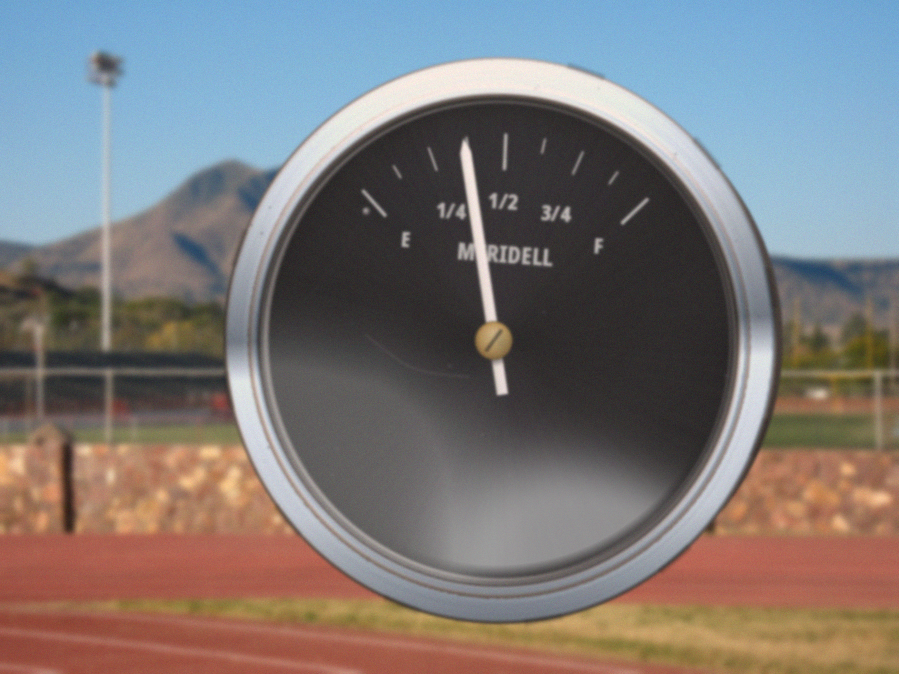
value=0.375
